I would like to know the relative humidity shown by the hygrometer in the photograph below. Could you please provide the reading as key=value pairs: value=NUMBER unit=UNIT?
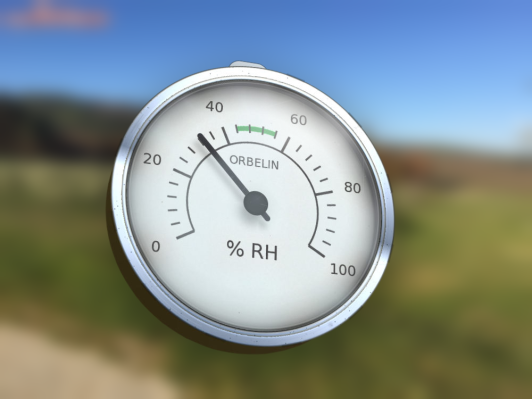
value=32 unit=%
